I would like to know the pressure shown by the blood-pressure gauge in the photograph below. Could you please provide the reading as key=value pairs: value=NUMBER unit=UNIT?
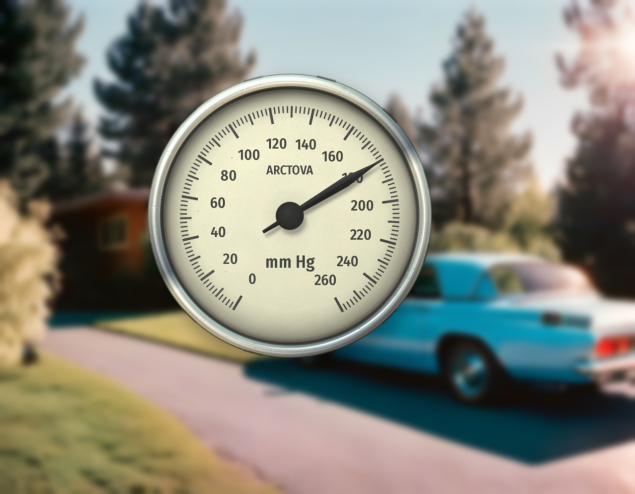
value=180 unit=mmHg
